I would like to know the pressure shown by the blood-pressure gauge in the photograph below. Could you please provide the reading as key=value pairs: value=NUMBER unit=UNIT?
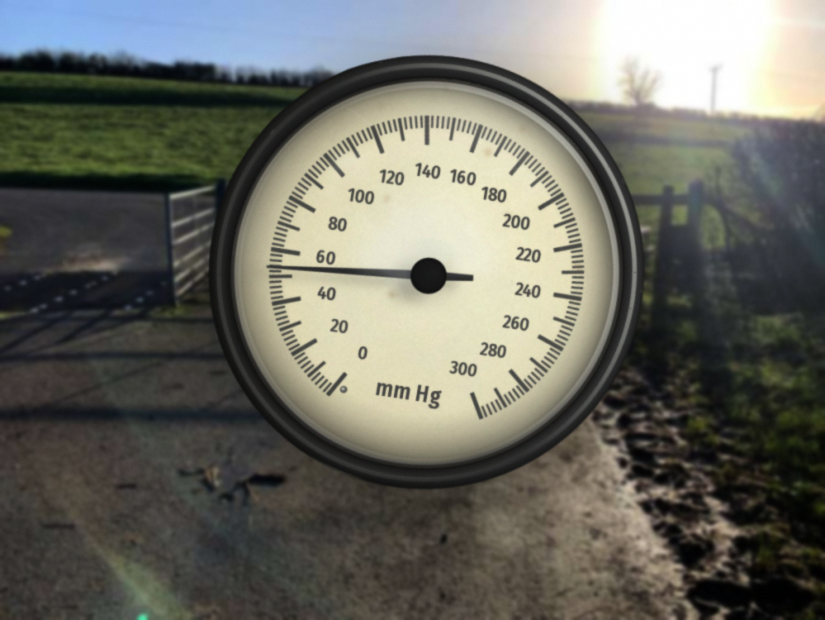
value=54 unit=mmHg
